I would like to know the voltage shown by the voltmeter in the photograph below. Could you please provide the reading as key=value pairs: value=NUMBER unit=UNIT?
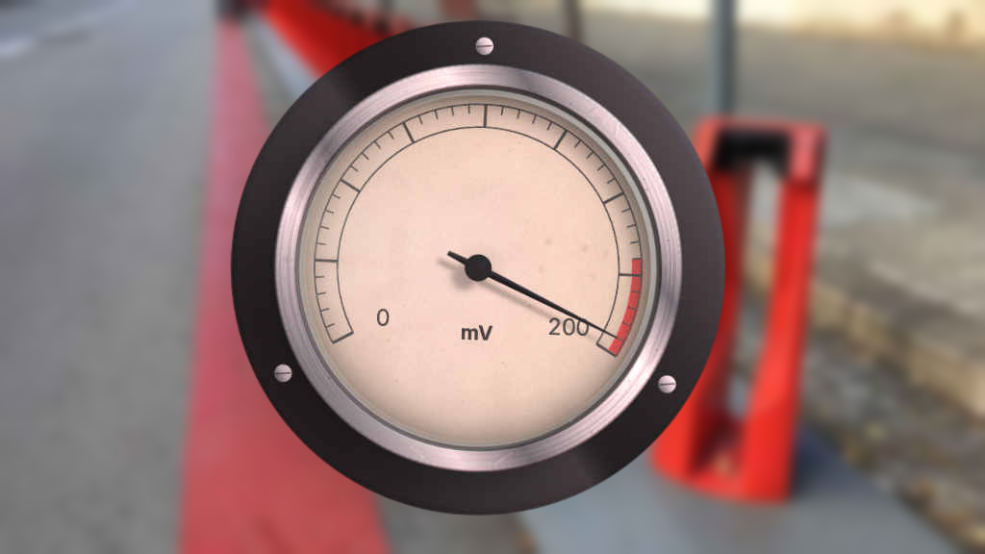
value=195 unit=mV
